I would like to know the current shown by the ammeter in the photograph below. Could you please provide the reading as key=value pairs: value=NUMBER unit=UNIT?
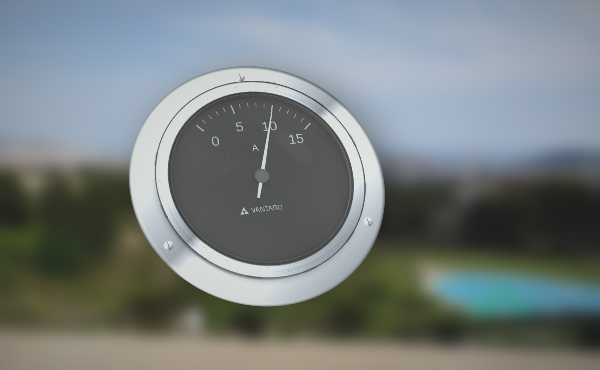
value=10 unit=A
